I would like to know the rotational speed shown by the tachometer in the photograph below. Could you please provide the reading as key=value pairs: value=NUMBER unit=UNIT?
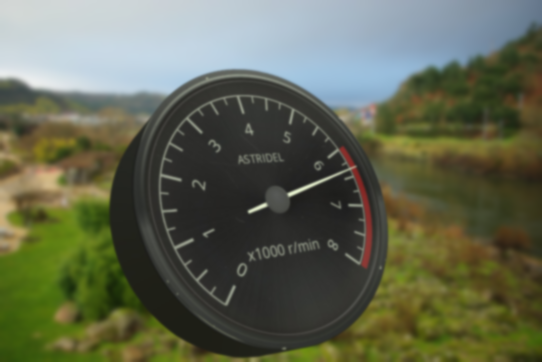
value=6375 unit=rpm
